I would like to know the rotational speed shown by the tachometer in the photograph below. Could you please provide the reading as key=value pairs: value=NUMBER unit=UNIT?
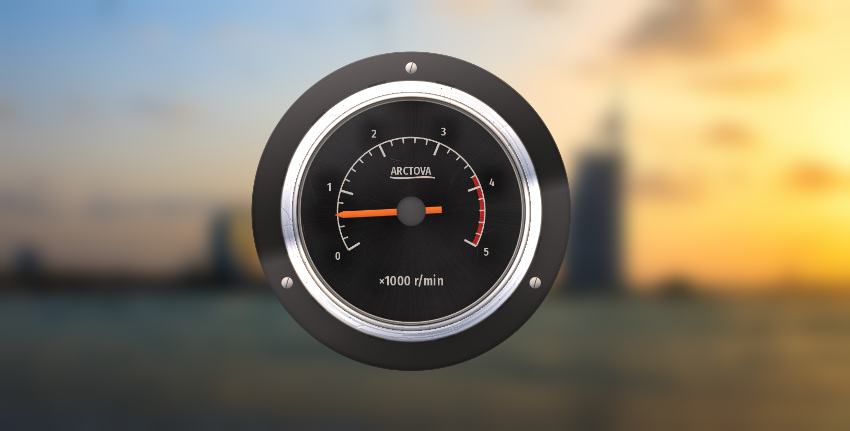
value=600 unit=rpm
